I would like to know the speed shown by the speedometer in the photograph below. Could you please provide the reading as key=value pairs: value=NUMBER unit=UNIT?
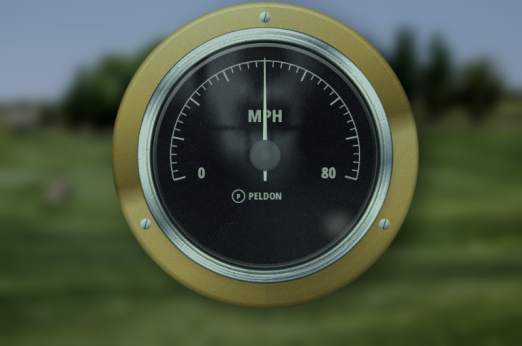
value=40 unit=mph
